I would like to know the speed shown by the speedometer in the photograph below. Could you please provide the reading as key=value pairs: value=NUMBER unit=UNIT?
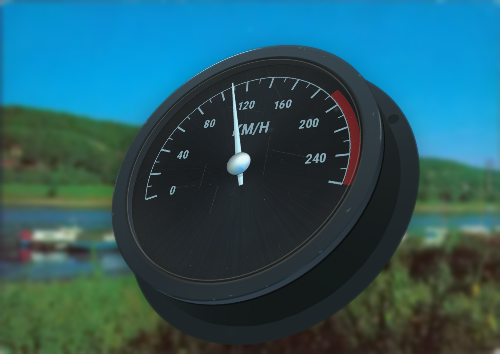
value=110 unit=km/h
